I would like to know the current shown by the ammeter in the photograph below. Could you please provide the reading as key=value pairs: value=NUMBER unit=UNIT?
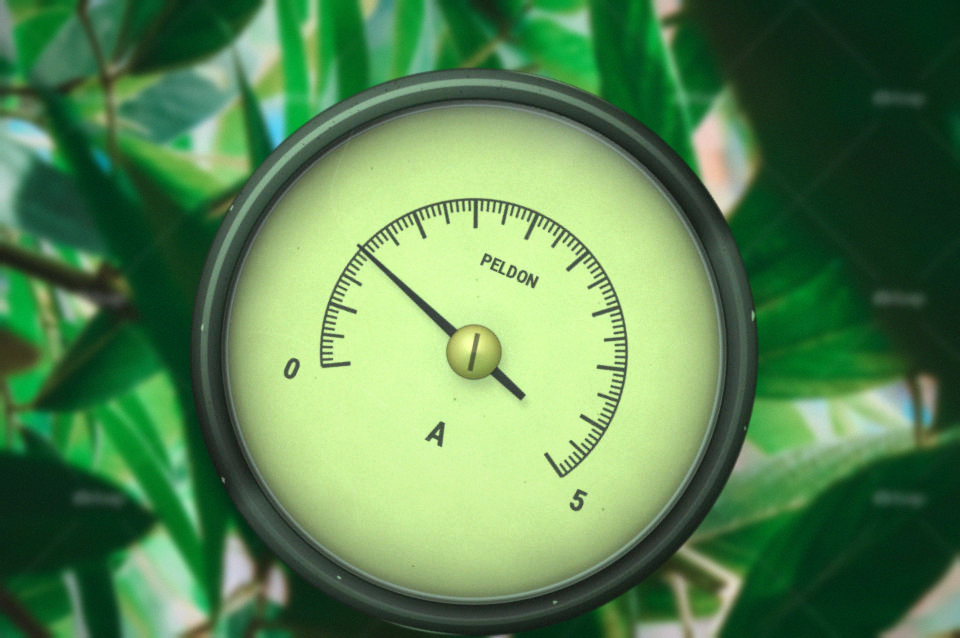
value=1 unit=A
